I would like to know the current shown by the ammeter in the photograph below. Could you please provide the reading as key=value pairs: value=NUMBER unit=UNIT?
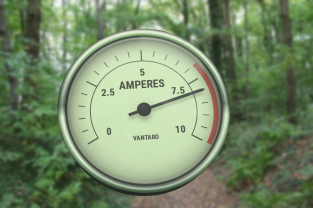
value=8 unit=A
